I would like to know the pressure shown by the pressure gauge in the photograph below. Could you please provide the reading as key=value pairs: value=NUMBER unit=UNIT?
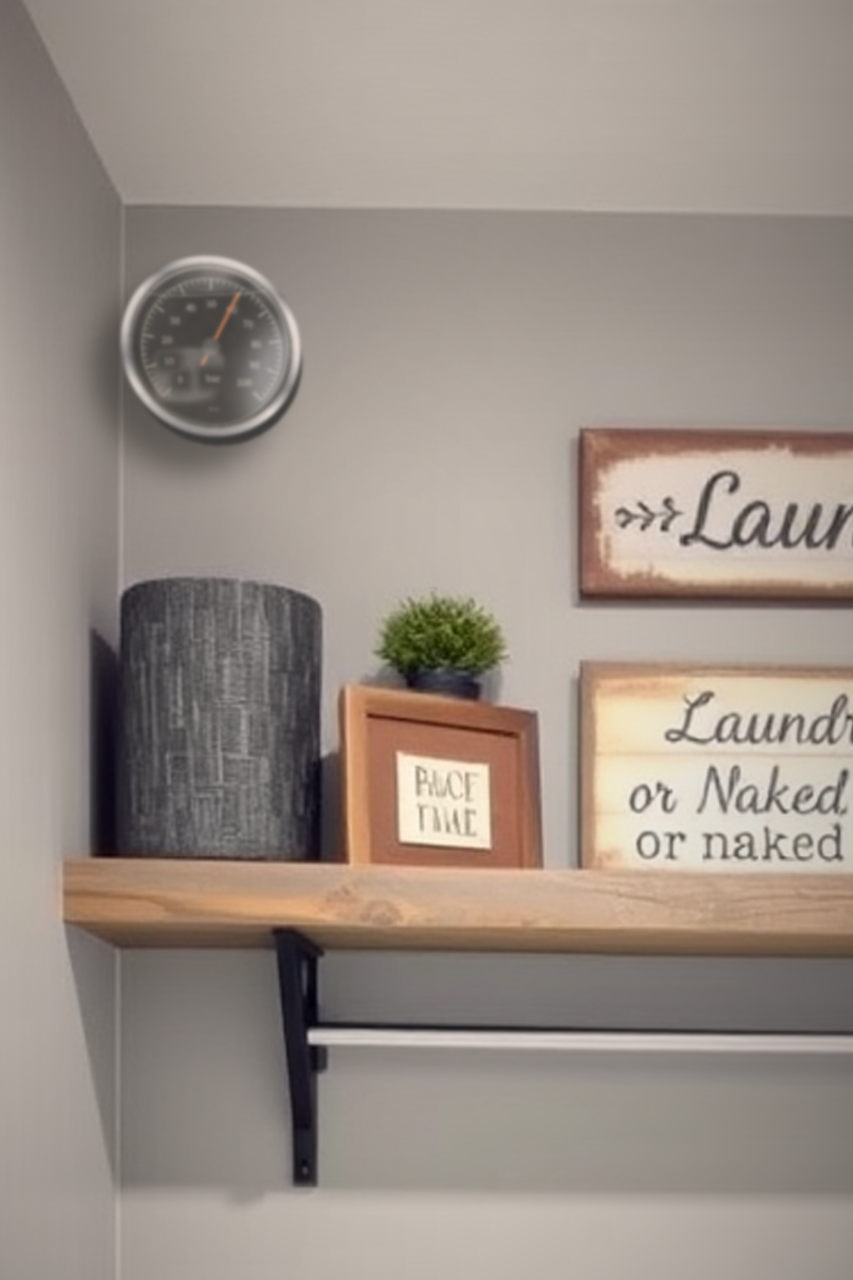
value=60 unit=bar
